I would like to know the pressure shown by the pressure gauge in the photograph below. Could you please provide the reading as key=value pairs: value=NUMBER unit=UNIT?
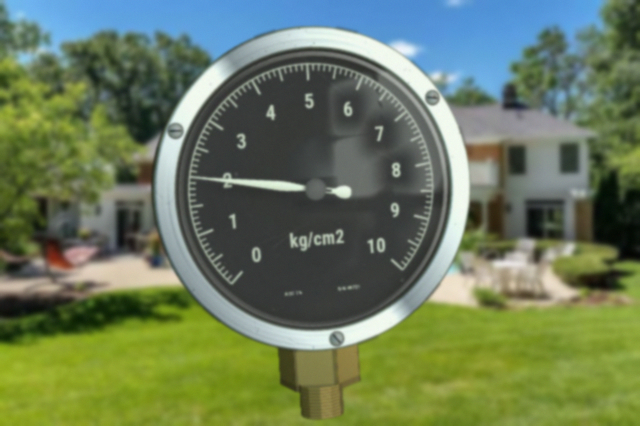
value=2 unit=kg/cm²
